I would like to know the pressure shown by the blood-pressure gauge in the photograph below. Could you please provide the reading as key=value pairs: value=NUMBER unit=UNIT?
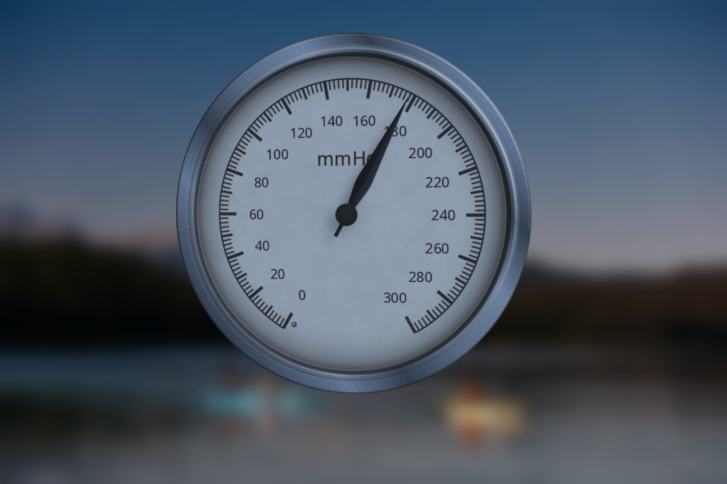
value=178 unit=mmHg
